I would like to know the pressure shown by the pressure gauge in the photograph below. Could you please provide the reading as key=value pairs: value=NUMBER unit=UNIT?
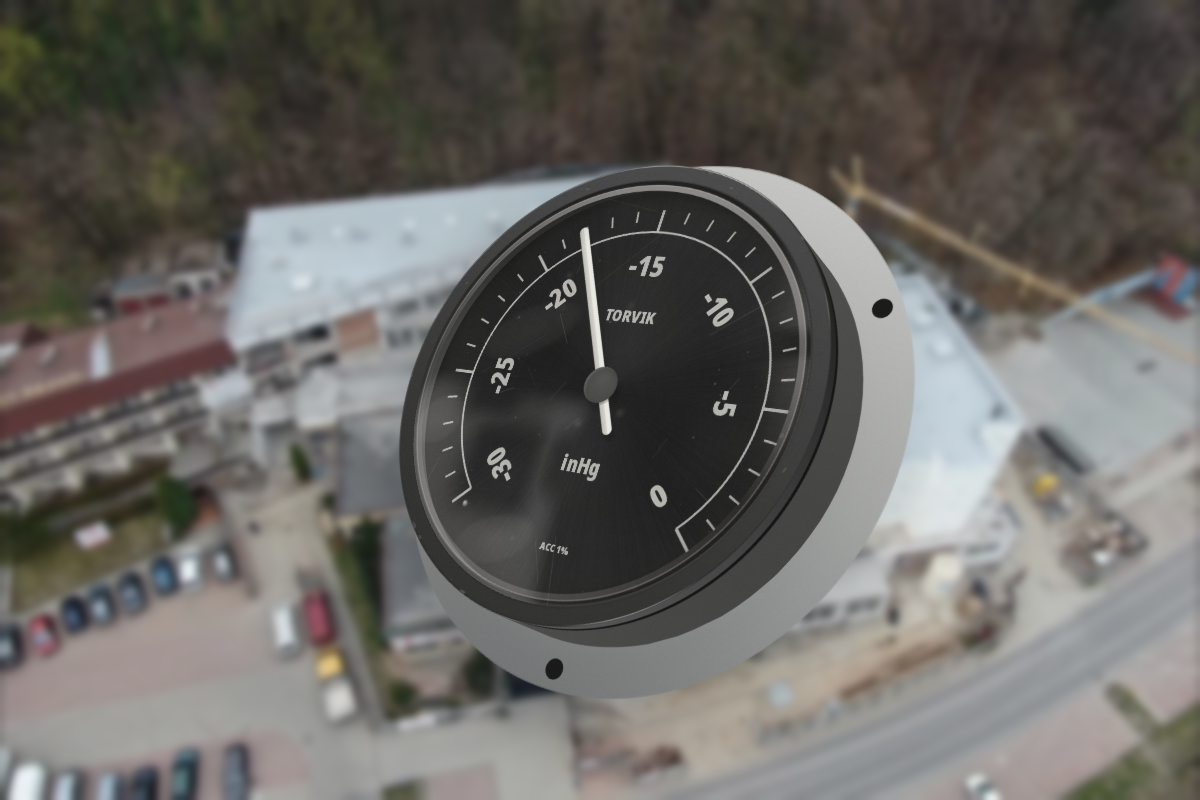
value=-18 unit=inHg
